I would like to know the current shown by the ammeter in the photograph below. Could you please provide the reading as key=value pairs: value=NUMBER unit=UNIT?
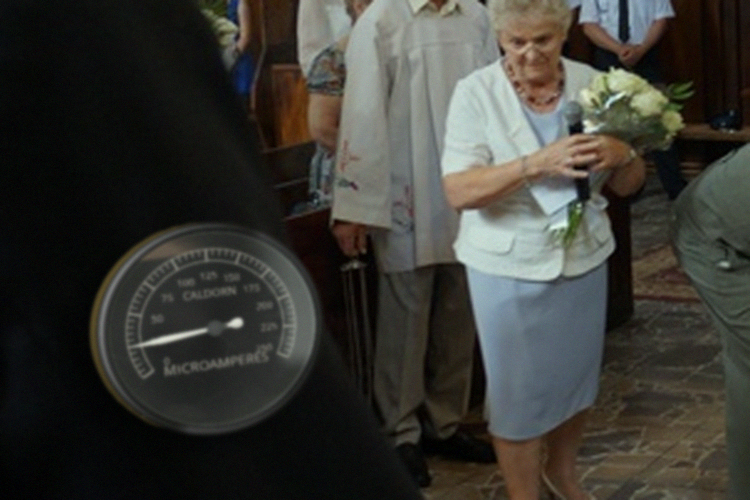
value=25 unit=µA
